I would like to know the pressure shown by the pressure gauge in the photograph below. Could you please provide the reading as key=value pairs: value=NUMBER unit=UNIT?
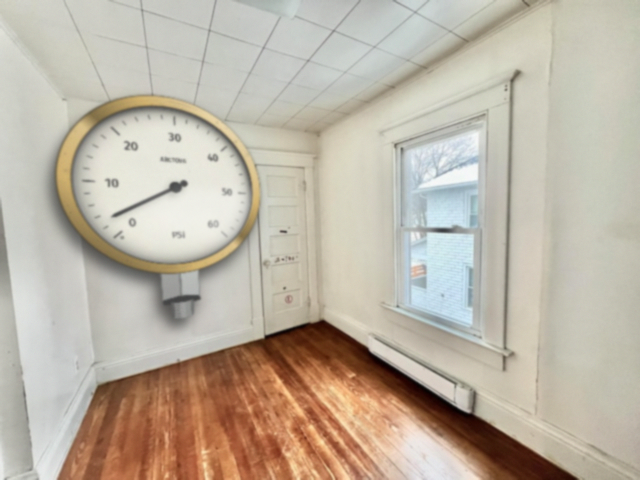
value=3 unit=psi
